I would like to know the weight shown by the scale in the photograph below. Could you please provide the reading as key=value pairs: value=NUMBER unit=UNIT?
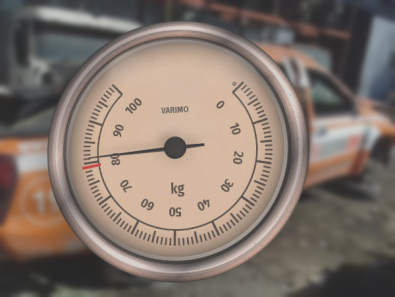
value=81 unit=kg
